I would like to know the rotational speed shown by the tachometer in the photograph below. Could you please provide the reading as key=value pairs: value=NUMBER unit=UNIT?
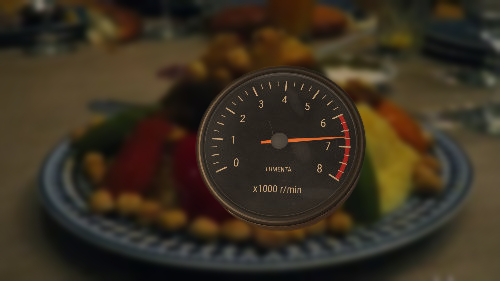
value=6750 unit=rpm
